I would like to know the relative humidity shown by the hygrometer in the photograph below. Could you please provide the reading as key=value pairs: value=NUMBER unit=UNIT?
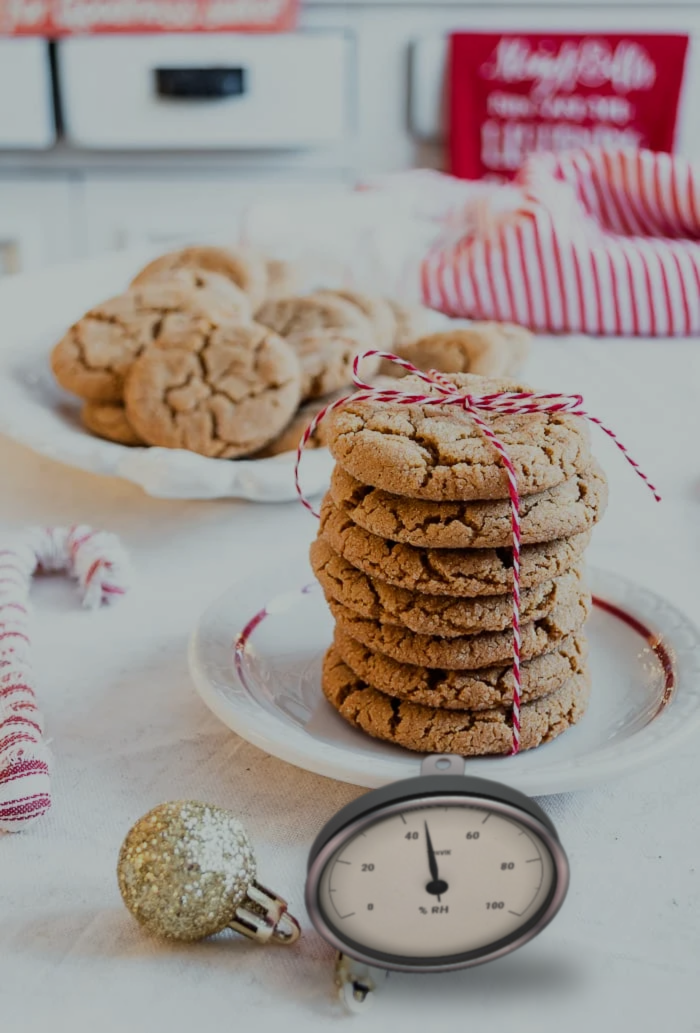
value=45 unit=%
